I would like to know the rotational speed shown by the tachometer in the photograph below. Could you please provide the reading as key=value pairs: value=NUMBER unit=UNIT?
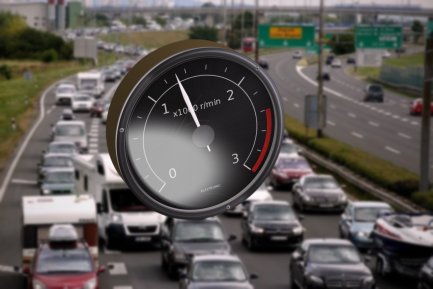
value=1300 unit=rpm
